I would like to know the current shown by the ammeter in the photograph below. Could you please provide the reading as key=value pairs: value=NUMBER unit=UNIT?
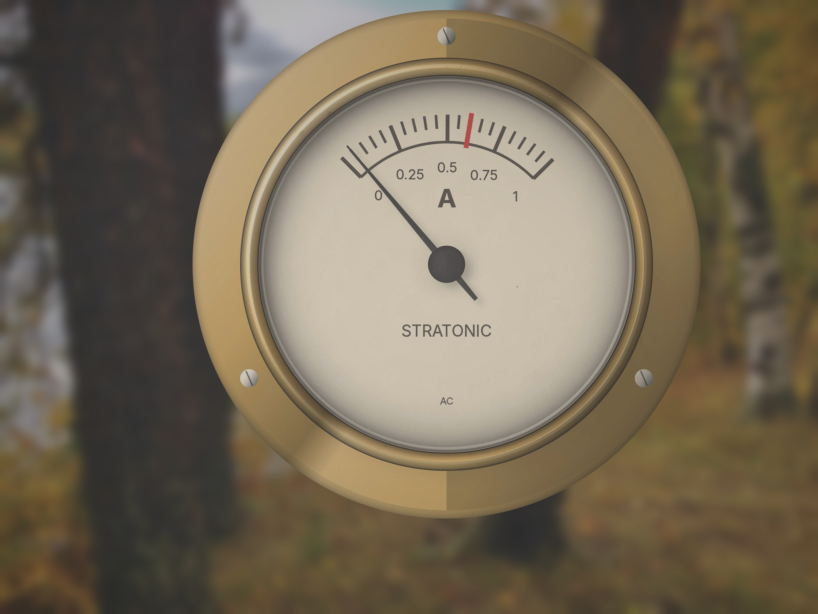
value=0.05 unit=A
